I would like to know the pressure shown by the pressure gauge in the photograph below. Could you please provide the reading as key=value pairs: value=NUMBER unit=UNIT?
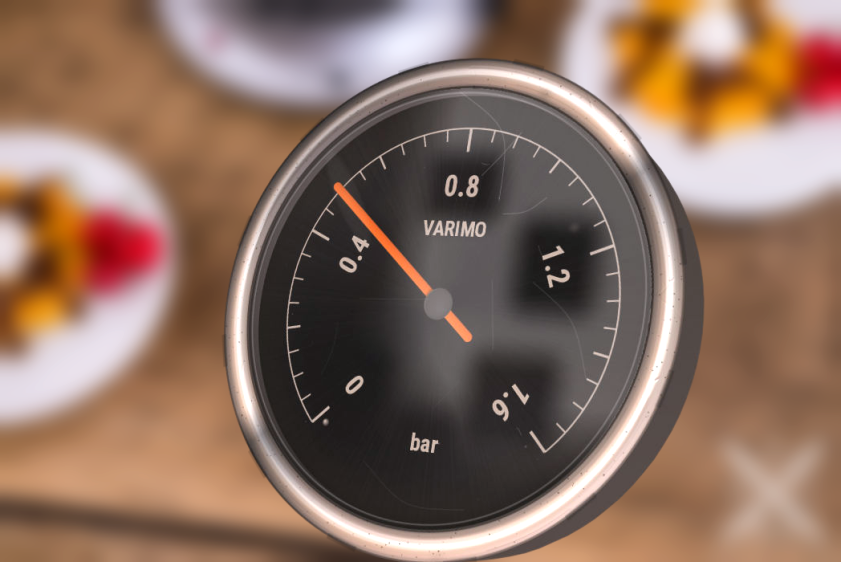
value=0.5 unit=bar
